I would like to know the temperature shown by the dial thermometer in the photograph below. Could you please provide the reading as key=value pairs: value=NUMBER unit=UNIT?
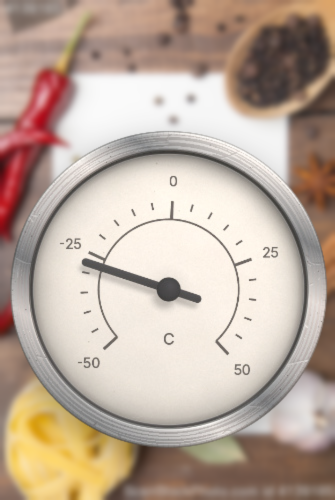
value=-27.5 unit=°C
